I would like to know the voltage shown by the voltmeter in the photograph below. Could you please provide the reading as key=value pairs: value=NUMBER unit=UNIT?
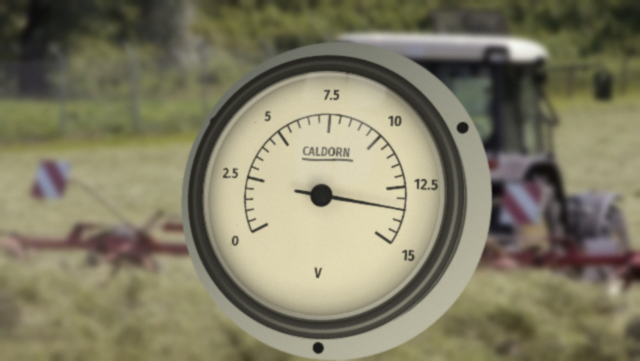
value=13.5 unit=V
